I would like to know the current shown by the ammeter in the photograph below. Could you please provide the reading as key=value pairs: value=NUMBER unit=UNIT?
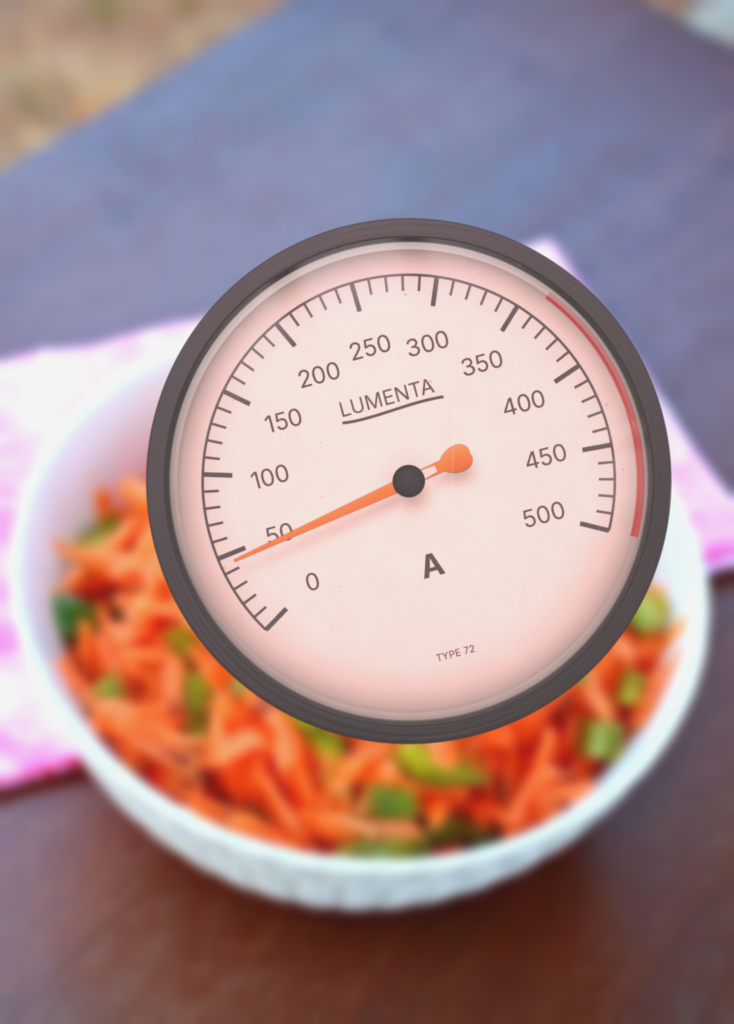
value=45 unit=A
